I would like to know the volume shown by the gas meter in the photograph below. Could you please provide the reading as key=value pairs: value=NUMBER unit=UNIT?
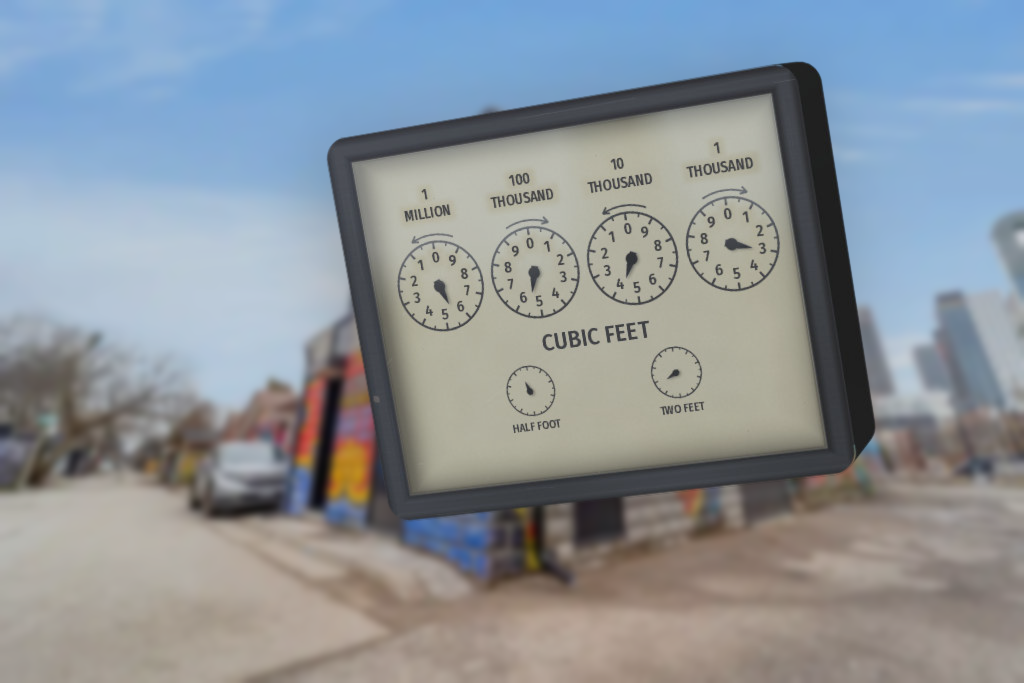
value=554300 unit=ft³
